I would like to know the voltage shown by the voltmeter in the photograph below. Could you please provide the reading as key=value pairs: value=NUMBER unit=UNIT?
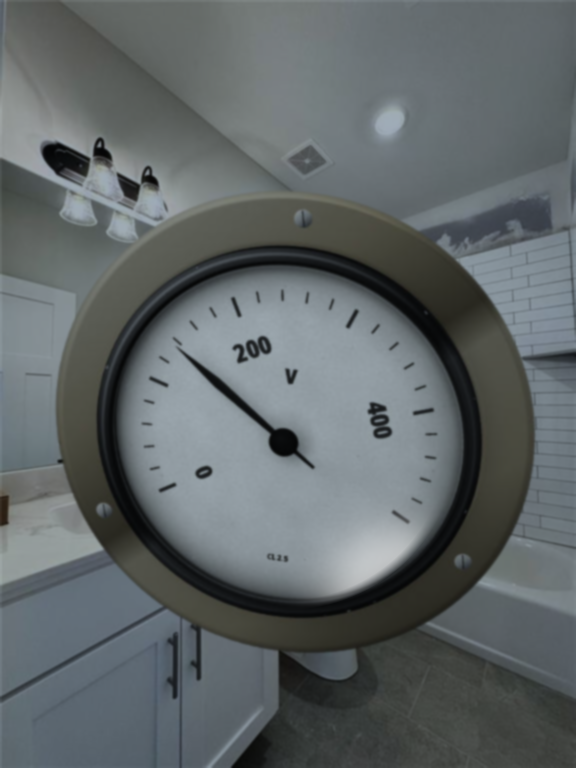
value=140 unit=V
